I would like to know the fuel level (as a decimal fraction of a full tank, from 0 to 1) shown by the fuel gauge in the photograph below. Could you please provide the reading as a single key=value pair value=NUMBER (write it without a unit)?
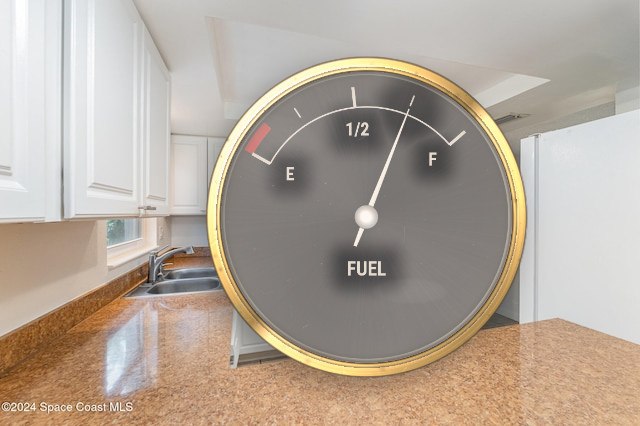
value=0.75
